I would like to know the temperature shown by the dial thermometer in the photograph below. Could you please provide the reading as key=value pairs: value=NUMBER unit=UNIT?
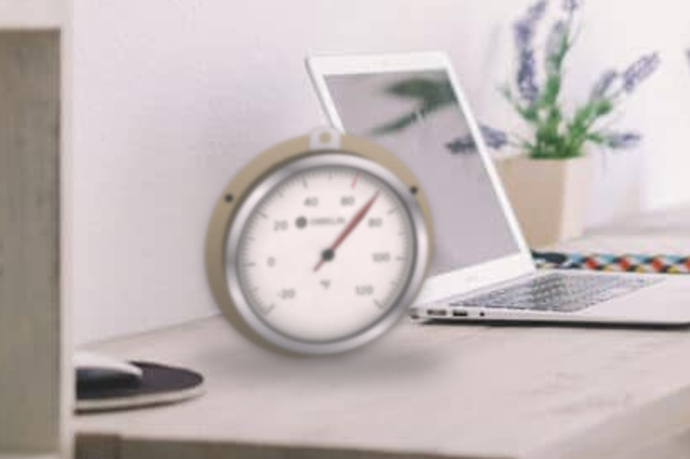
value=70 unit=°F
